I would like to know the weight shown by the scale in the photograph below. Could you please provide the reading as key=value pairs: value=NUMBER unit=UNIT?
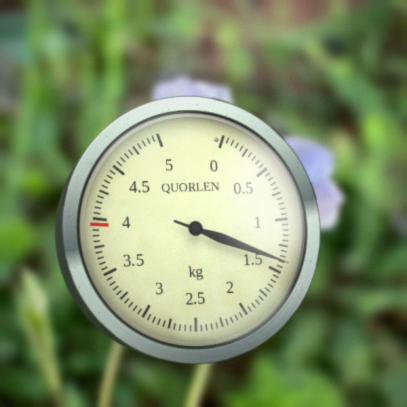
value=1.4 unit=kg
